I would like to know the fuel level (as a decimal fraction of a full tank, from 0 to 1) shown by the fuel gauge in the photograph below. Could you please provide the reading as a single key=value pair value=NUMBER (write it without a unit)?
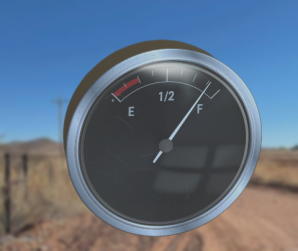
value=0.875
